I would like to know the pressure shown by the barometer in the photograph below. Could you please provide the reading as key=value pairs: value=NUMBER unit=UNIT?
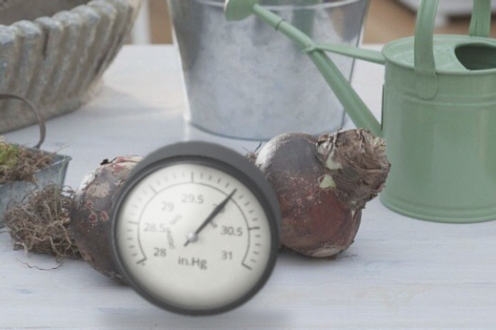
value=30 unit=inHg
